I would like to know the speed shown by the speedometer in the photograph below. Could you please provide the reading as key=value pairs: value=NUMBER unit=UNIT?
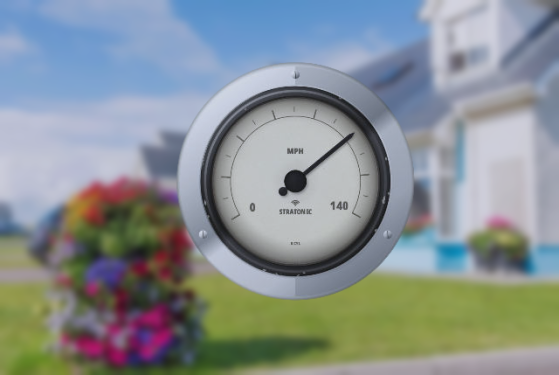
value=100 unit=mph
